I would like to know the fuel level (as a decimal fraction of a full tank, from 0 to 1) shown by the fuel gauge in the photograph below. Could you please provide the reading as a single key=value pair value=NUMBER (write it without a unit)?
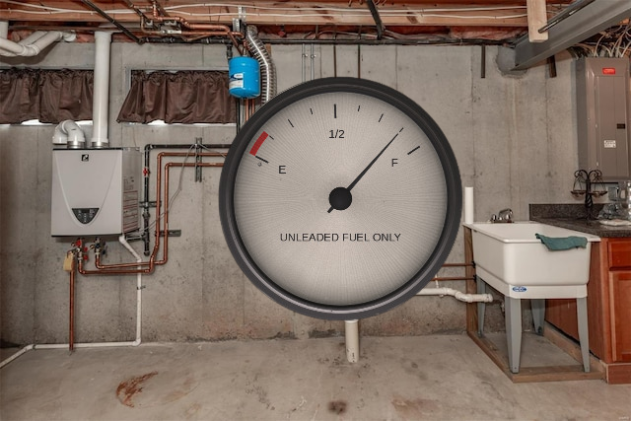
value=0.875
